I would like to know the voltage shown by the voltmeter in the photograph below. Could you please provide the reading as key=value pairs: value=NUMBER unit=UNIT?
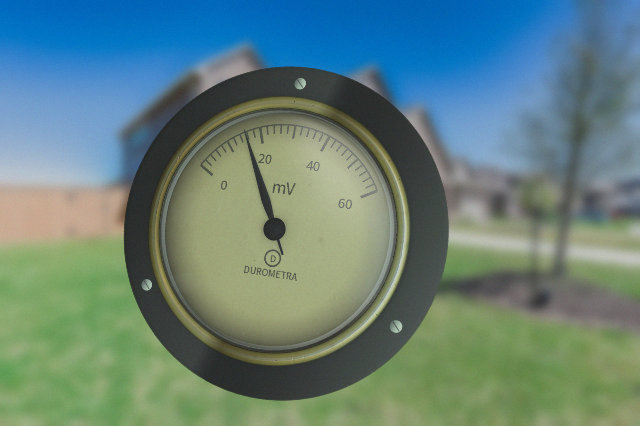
value=16 unit=mV
